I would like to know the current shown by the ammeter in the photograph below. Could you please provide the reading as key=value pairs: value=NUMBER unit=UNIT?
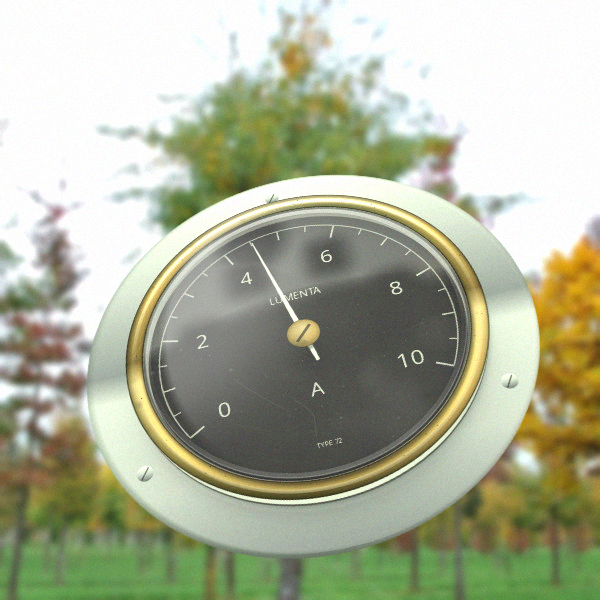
value=4.5 unit=A
